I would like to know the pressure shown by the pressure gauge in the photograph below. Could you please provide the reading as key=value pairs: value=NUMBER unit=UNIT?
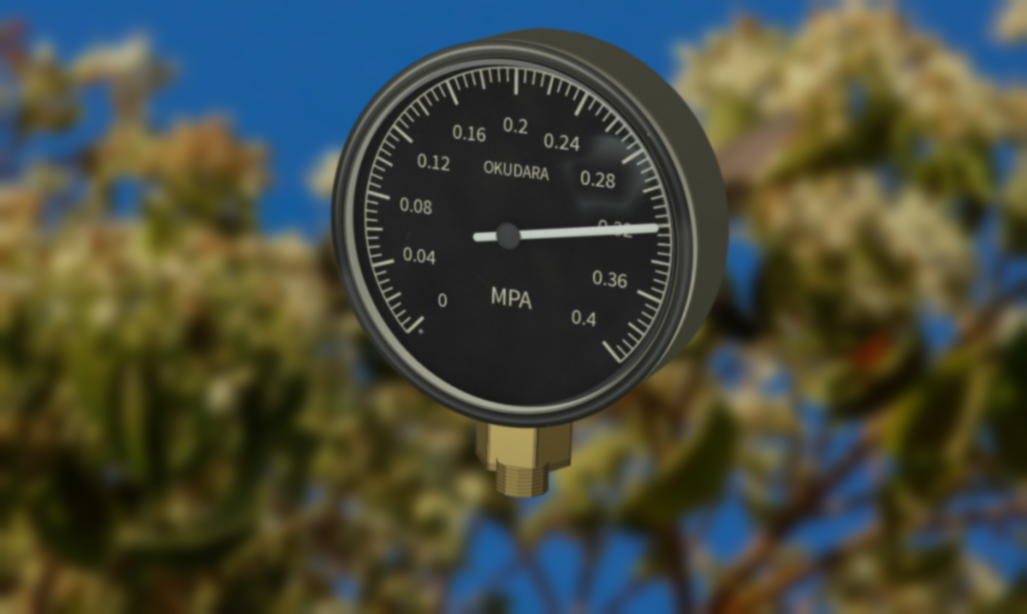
value=0.32 unit=MPa
